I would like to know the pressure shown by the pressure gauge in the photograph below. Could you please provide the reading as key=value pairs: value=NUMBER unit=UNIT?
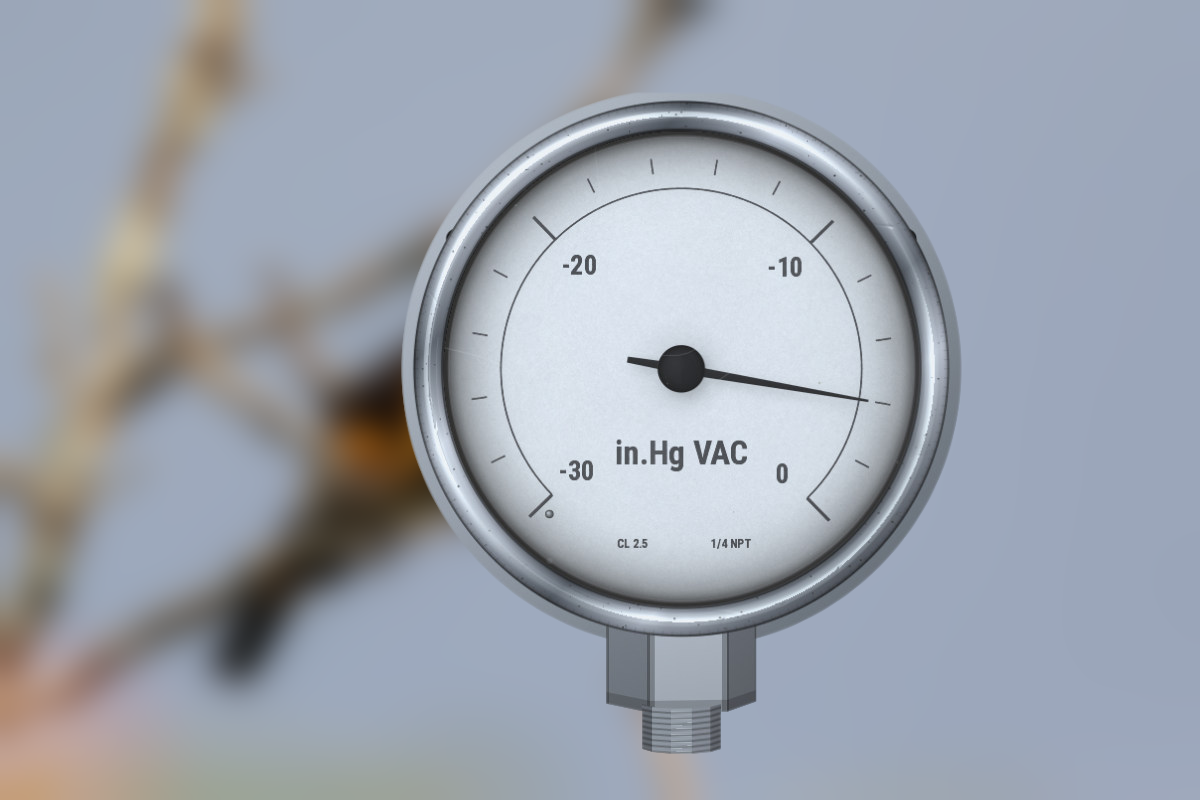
value=-4 unit=inHg
